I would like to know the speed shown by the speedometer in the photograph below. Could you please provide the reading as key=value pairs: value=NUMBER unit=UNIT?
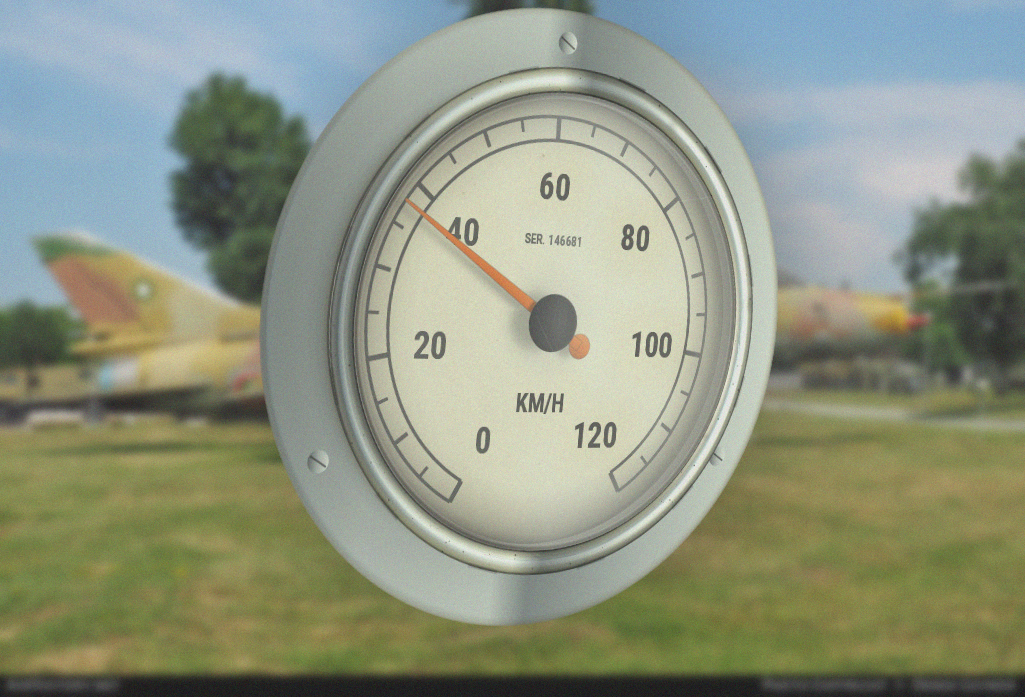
value=37.5 unit=km/h
